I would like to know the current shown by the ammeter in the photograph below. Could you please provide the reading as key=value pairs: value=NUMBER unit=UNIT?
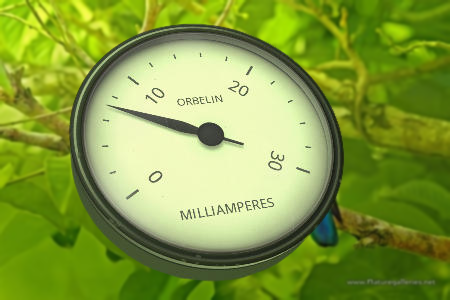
value=7 unit=mA
